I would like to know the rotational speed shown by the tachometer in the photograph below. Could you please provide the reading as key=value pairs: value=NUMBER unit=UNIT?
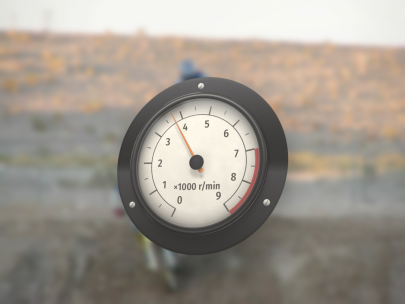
value=3750 unit=rpm
